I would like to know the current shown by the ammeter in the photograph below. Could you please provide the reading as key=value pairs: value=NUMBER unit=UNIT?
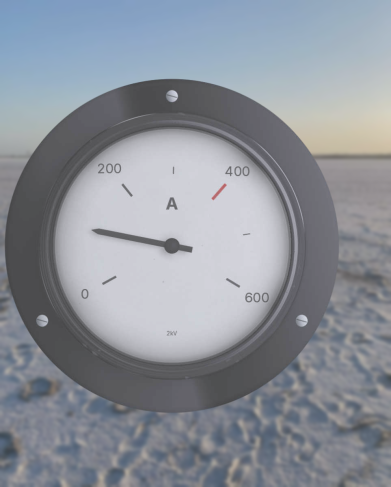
value=100 unit=A
